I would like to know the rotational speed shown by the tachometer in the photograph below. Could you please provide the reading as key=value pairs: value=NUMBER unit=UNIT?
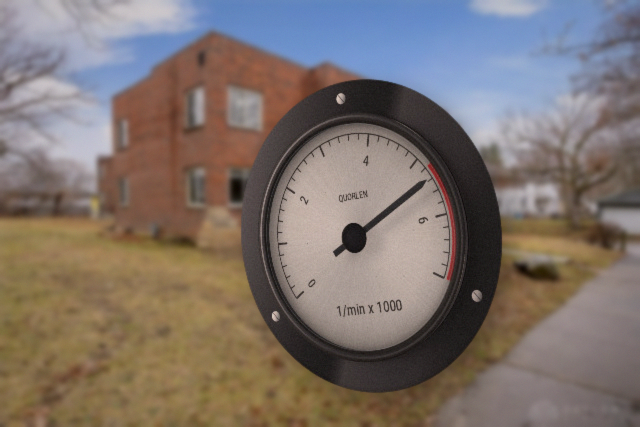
value=5400 unit=rpm
